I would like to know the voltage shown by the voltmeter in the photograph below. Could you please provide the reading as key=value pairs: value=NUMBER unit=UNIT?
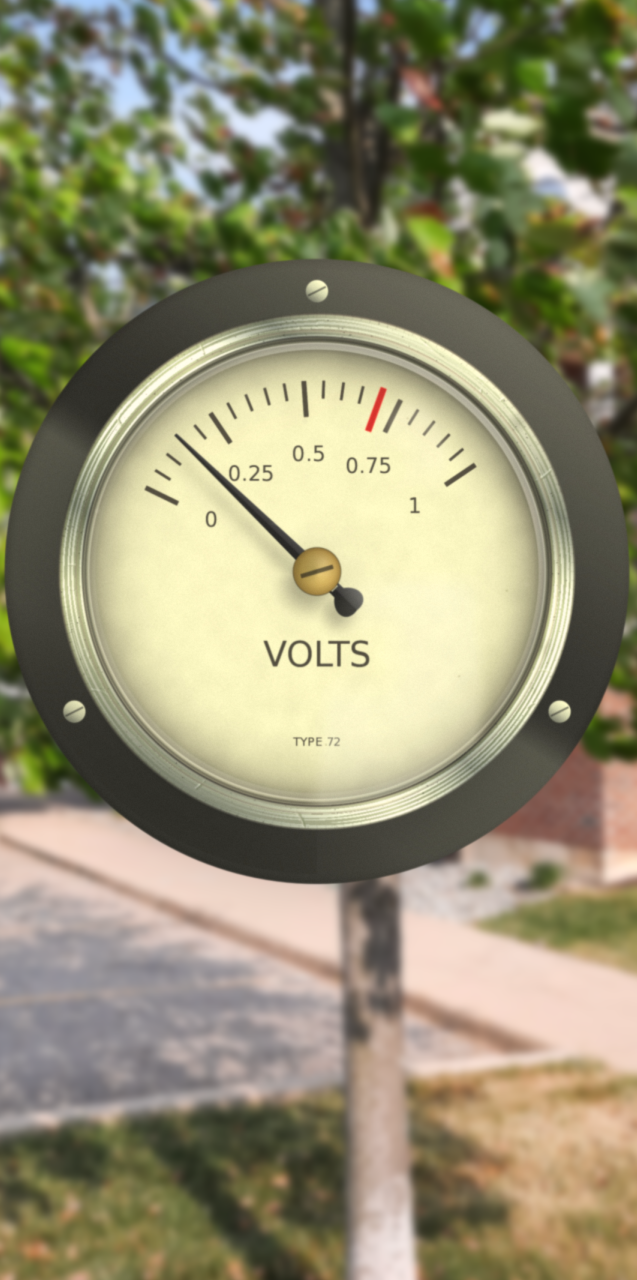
value=0.15 unit=V
